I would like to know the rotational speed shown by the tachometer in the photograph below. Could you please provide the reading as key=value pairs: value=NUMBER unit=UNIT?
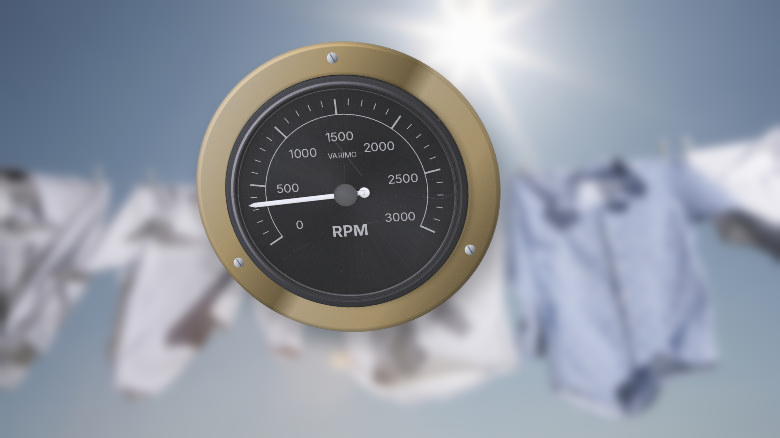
value=350 unit=rpm
